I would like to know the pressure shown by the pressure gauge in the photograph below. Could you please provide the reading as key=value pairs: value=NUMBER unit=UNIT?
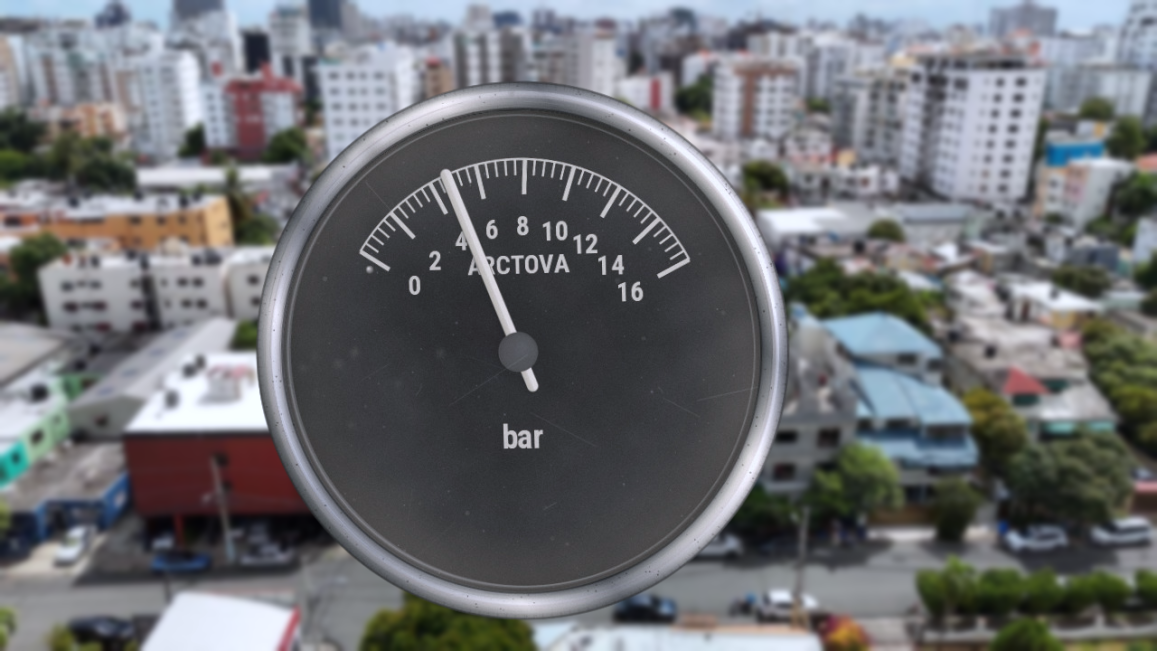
value=4.8 unit=bar
